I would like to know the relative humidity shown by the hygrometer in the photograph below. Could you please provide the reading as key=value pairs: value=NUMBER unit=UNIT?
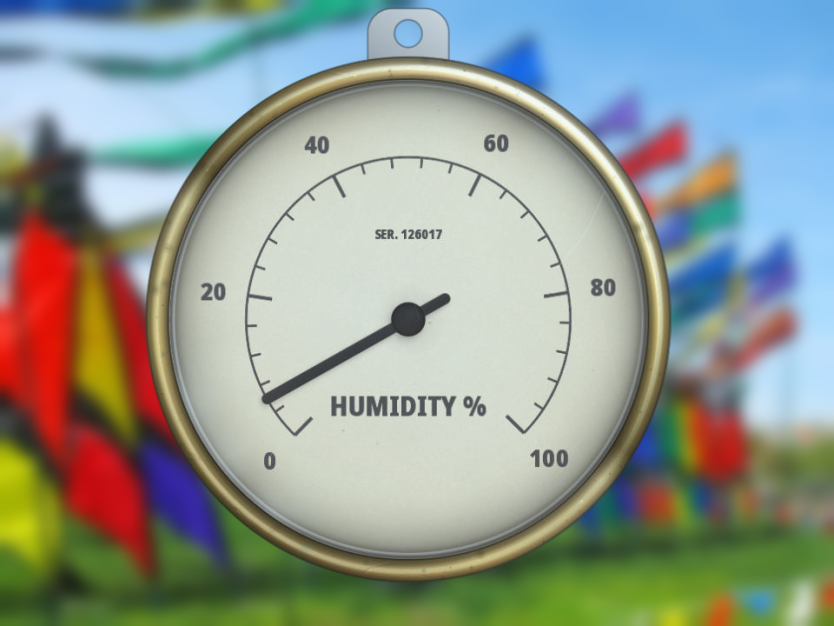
value=6 unit=%
